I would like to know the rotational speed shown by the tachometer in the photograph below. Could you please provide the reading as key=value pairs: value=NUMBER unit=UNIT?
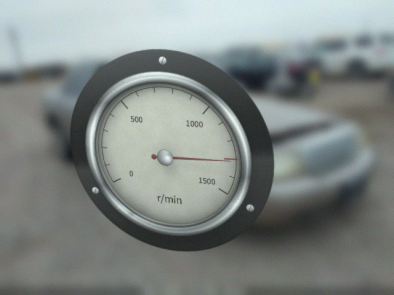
value=1300 unit=rpm
